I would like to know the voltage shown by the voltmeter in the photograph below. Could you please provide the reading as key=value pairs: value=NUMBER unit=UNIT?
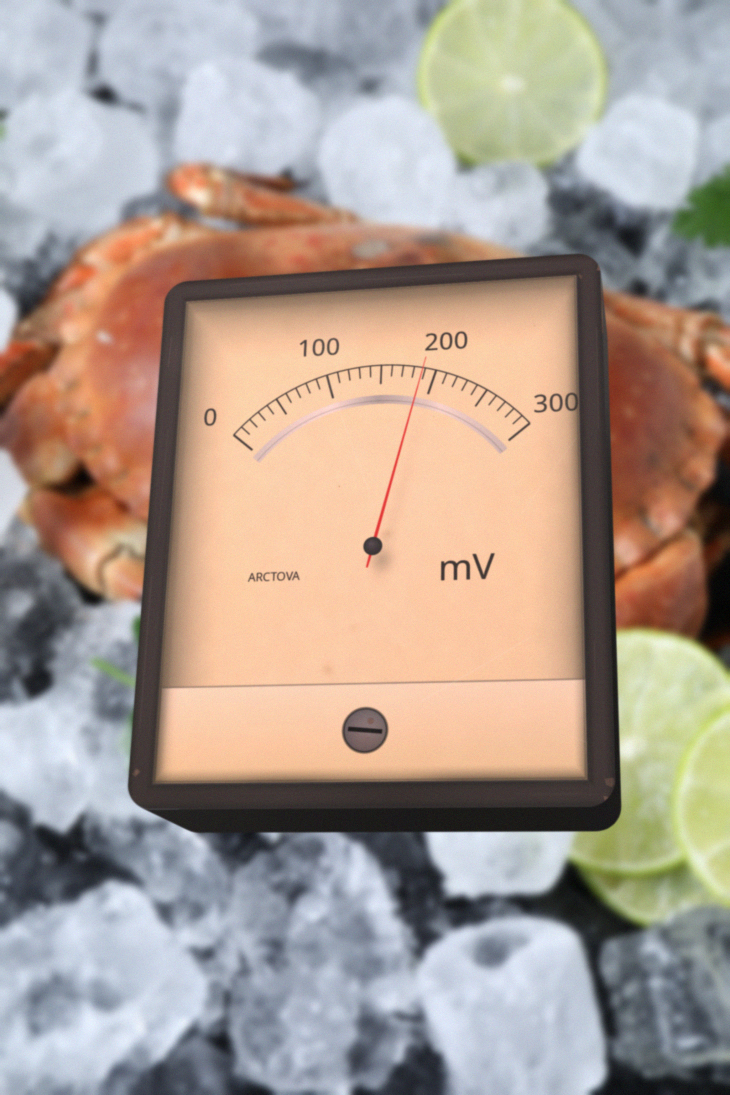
value=190 unit=mV
